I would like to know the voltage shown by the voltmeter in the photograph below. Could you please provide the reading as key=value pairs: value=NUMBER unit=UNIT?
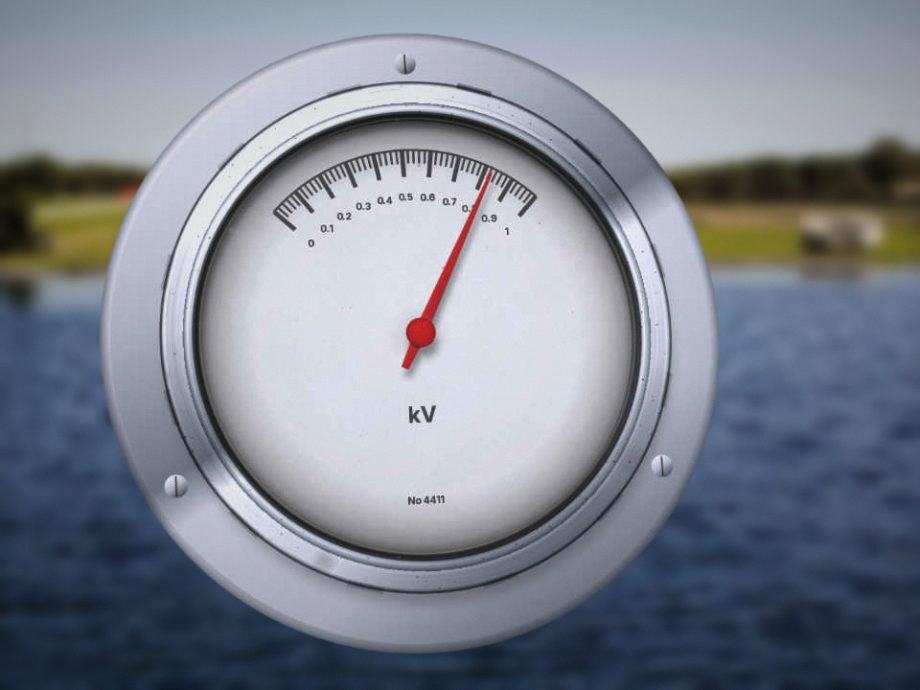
value=0.82 unit=kV
